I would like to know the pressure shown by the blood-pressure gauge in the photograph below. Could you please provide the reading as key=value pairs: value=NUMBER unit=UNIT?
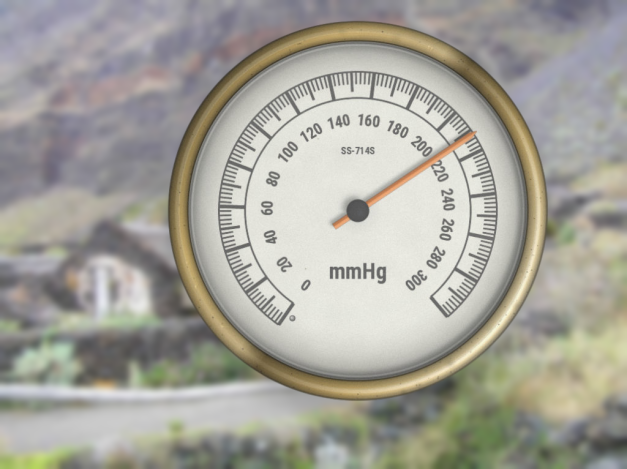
value=212 unit=mmHg
